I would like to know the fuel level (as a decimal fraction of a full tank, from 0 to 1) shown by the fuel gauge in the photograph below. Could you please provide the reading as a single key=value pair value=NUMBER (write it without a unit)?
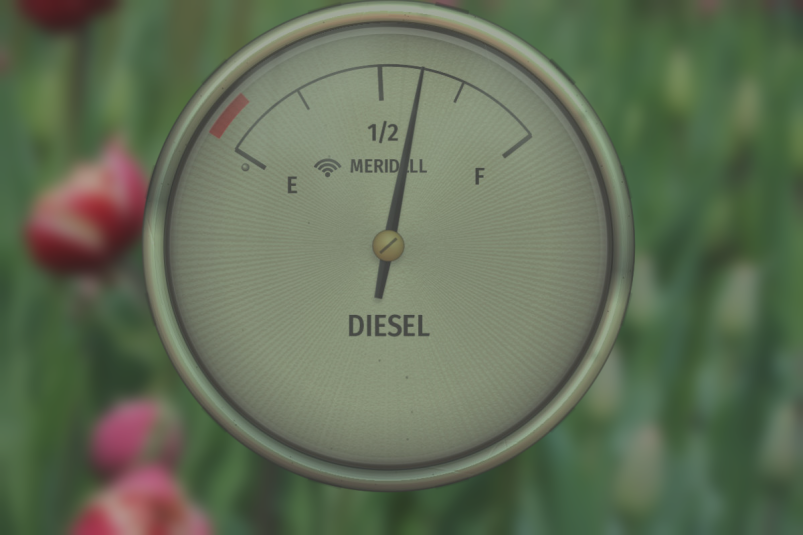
value=0.625
